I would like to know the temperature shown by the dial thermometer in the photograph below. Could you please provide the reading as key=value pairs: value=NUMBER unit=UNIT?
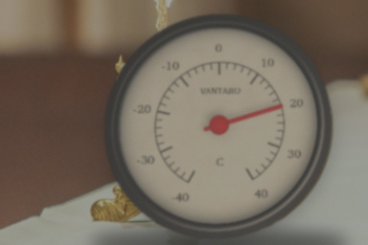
value=20 unit=°C
